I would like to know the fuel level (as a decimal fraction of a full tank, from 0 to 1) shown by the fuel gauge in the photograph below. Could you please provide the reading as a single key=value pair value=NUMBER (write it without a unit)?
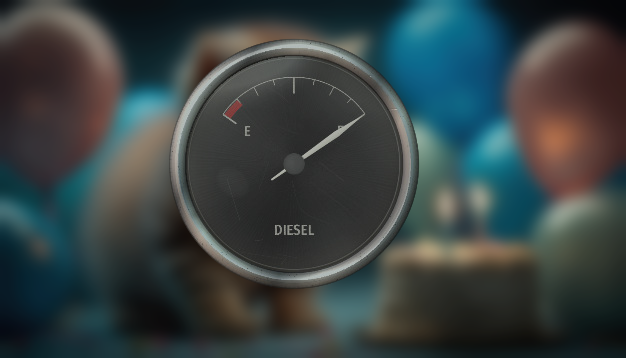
value=1
